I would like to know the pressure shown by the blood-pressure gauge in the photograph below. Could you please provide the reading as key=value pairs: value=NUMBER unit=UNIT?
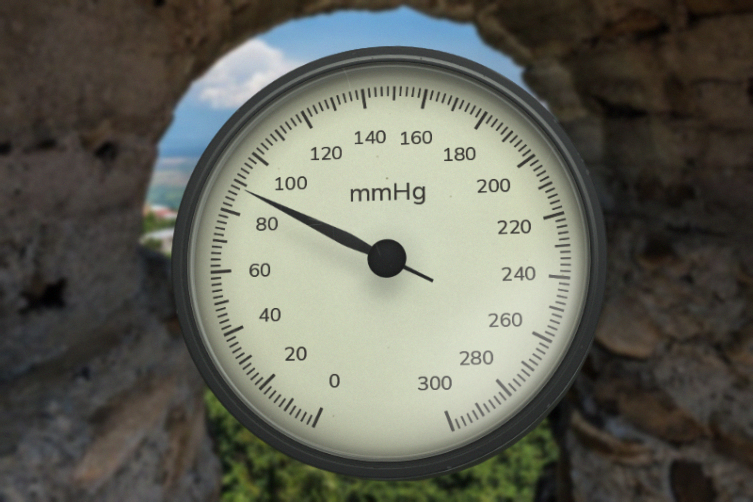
value=88 unit=mmHg
